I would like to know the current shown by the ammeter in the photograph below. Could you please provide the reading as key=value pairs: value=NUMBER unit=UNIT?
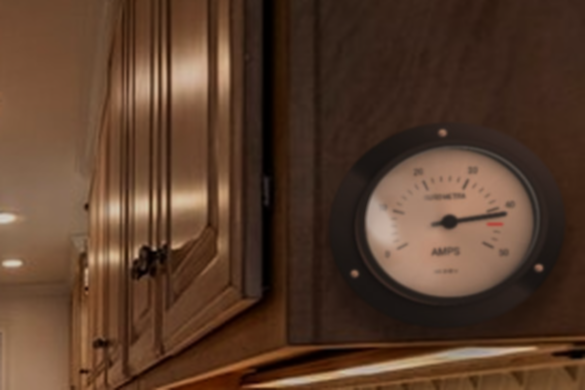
value=42 unit=A
